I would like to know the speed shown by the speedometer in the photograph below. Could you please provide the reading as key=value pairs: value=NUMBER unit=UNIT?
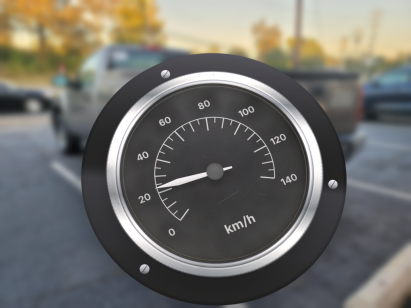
value=22.5 unit=km/h
